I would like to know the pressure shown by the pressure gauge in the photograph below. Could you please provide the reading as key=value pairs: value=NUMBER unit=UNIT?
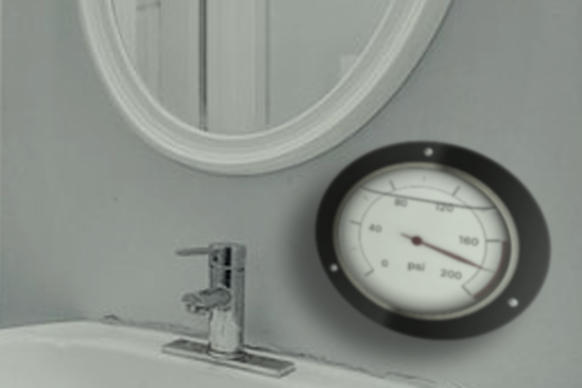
value=180 unit=psi
